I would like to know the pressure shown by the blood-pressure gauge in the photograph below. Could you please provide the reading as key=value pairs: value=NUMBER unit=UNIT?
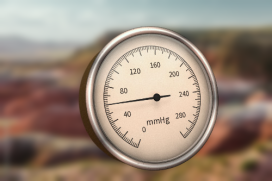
value=60 unit=mmHg
